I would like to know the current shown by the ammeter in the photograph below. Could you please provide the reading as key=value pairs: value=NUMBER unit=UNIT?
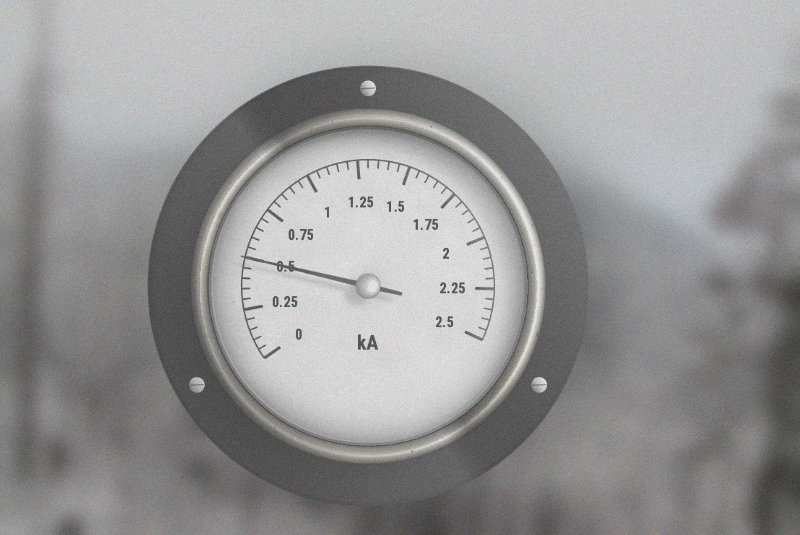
value=0.5 unit=kA
